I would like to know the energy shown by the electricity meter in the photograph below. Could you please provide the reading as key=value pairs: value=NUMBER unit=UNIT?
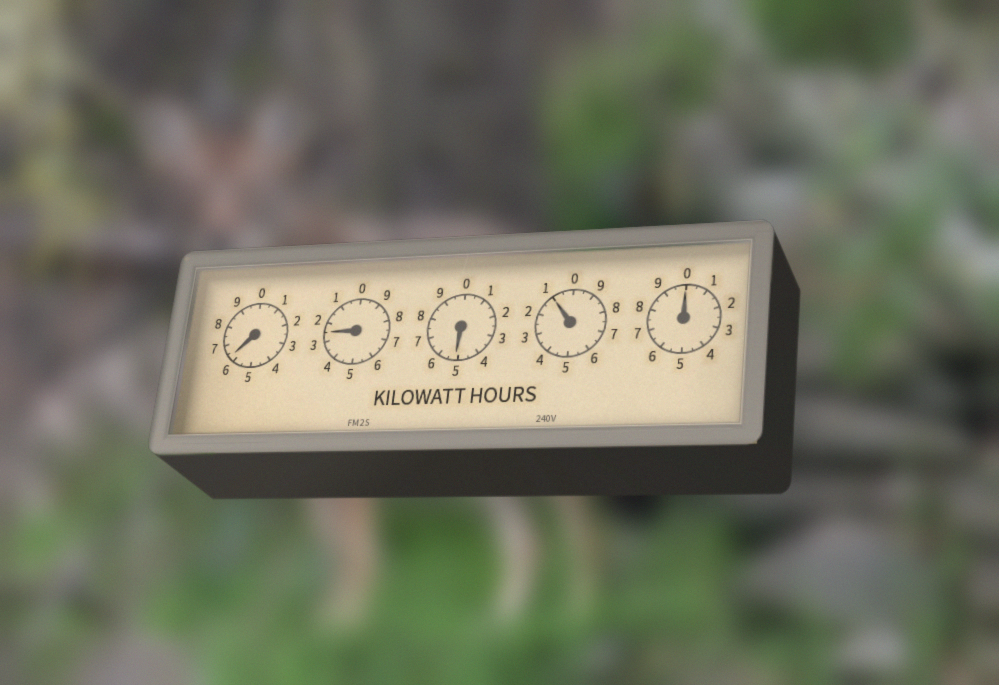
value=62510 unit=kWh
